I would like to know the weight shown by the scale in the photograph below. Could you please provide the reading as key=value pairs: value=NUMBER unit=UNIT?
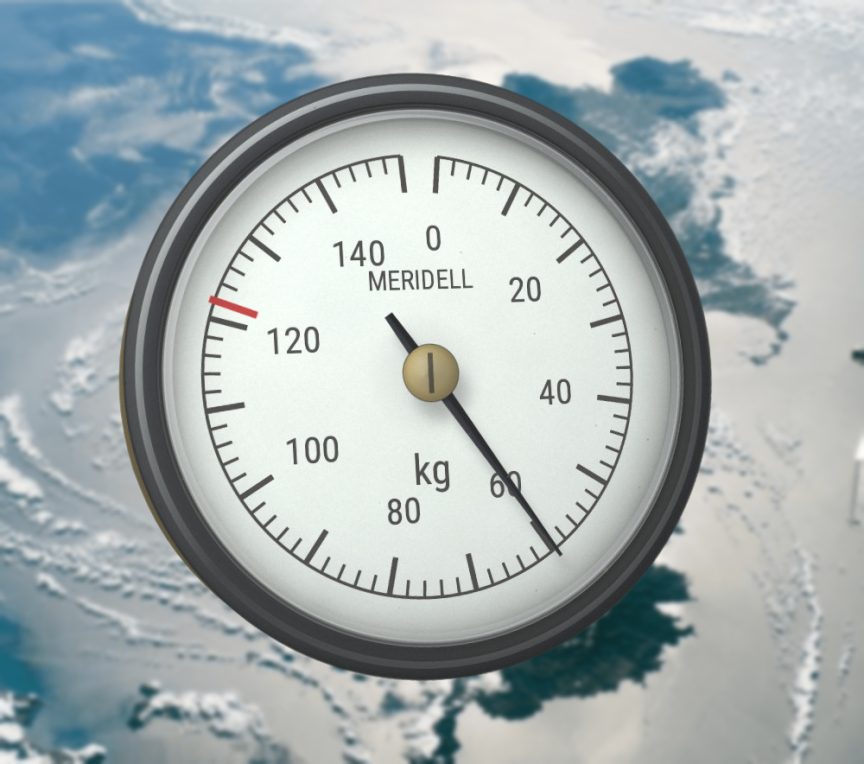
value=60 unit=kg
